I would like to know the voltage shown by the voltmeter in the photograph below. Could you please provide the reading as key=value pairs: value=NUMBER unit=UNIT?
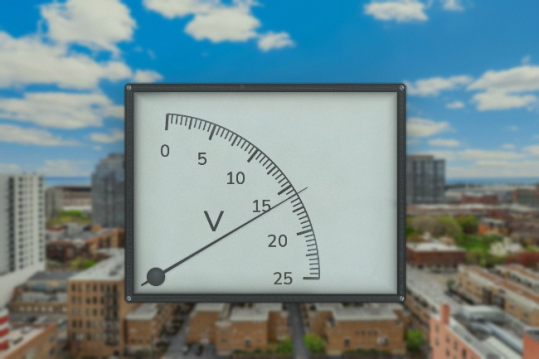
value=16 unit=V
